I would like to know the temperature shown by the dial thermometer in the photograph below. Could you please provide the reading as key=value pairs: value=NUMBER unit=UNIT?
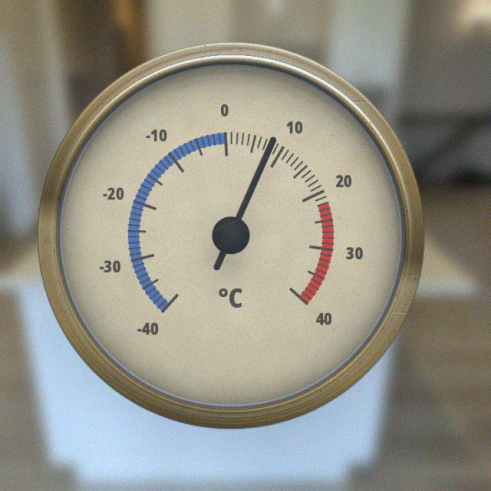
value=8 unit=°C
